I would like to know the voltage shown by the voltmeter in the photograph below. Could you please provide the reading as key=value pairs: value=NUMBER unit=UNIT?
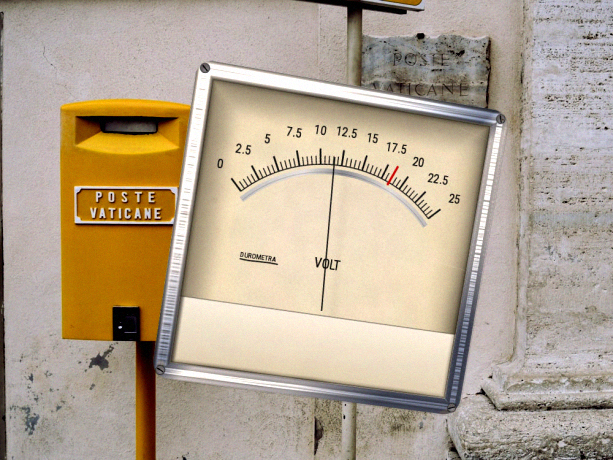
value=11.5 unit=V
